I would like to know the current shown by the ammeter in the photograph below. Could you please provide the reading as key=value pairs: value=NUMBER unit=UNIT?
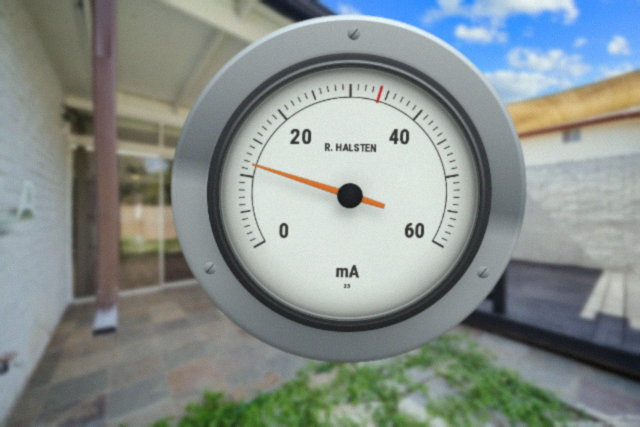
value=12 unit=mA
